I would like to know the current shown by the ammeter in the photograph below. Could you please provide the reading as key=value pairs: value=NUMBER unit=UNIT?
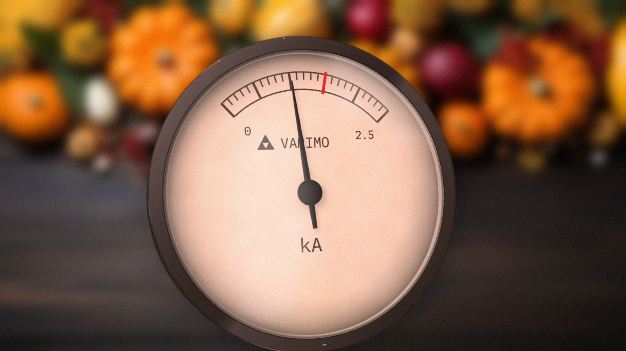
value=1 unit=kA
